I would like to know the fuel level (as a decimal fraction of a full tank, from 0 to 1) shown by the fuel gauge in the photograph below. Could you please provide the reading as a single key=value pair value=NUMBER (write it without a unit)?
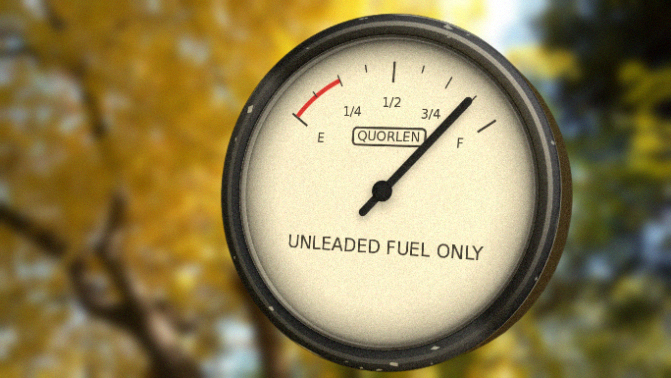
value=0.875
